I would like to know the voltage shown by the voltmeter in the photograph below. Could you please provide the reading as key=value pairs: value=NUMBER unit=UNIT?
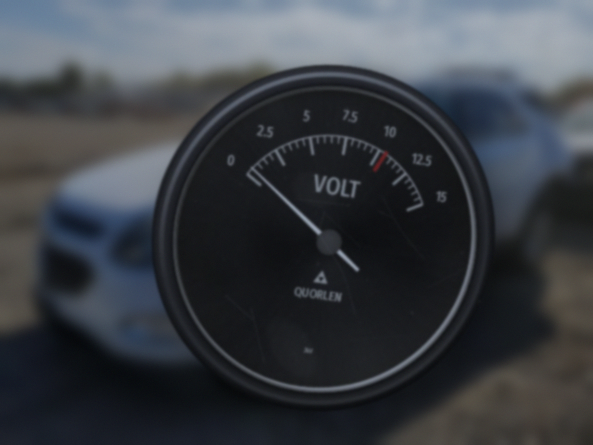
value=0.5 unit=V
